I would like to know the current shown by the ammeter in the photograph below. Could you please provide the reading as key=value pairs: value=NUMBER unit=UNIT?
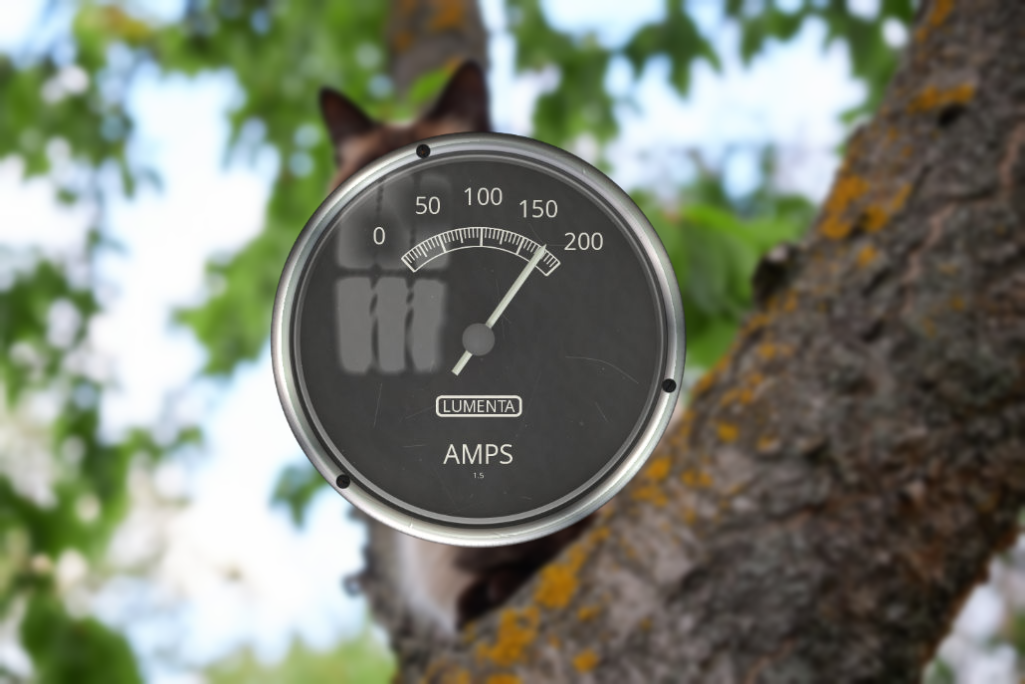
value=175 unit=A
